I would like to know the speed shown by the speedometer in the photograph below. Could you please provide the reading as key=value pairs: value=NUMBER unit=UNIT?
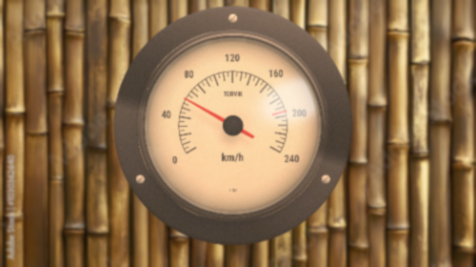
value=60 unit=km/h
